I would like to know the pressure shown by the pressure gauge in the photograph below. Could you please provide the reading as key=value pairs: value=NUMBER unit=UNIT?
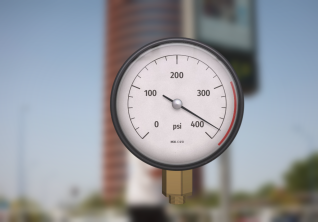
value=380 unit=psi
